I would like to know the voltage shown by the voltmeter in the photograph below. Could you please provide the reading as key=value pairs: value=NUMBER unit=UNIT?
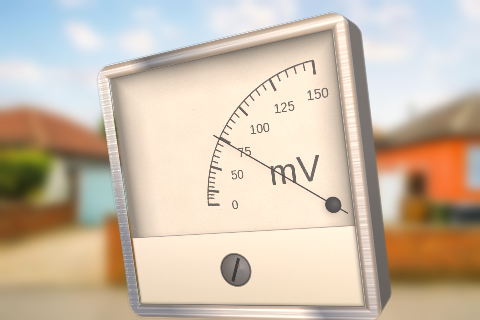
value=75 unit=mV
